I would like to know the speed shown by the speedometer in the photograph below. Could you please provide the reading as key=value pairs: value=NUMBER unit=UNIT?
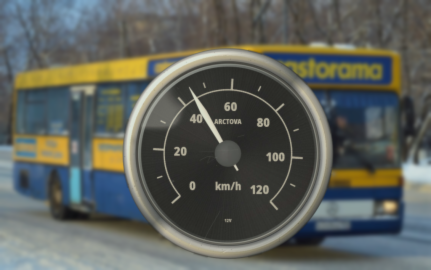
value=45 unit=km/h
